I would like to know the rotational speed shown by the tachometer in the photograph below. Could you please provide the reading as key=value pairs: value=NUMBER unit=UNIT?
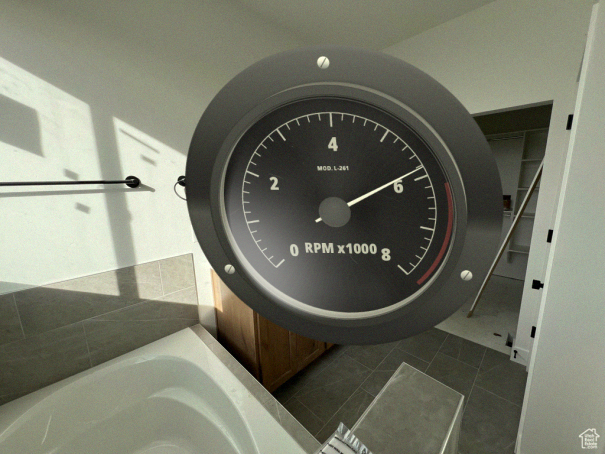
value=5800 unit=rpm
